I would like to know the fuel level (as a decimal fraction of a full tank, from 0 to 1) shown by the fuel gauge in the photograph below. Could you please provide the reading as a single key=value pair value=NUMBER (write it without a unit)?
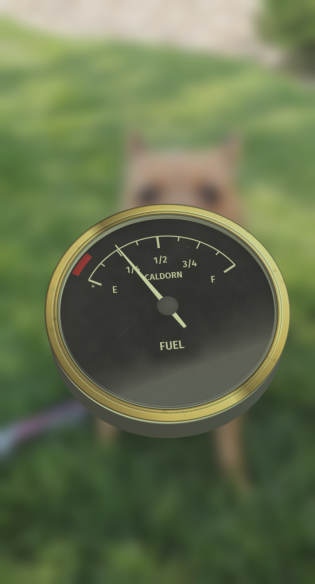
value=0.25
